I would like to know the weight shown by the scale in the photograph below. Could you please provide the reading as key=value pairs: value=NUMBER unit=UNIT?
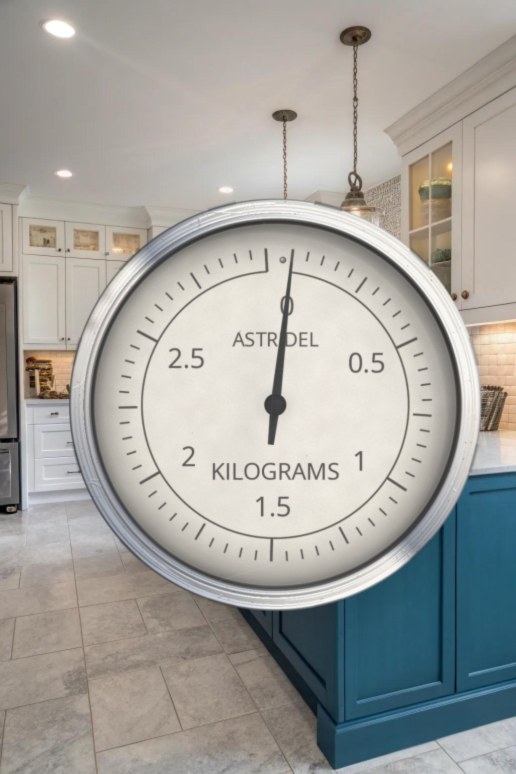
value=0 unit=kg
